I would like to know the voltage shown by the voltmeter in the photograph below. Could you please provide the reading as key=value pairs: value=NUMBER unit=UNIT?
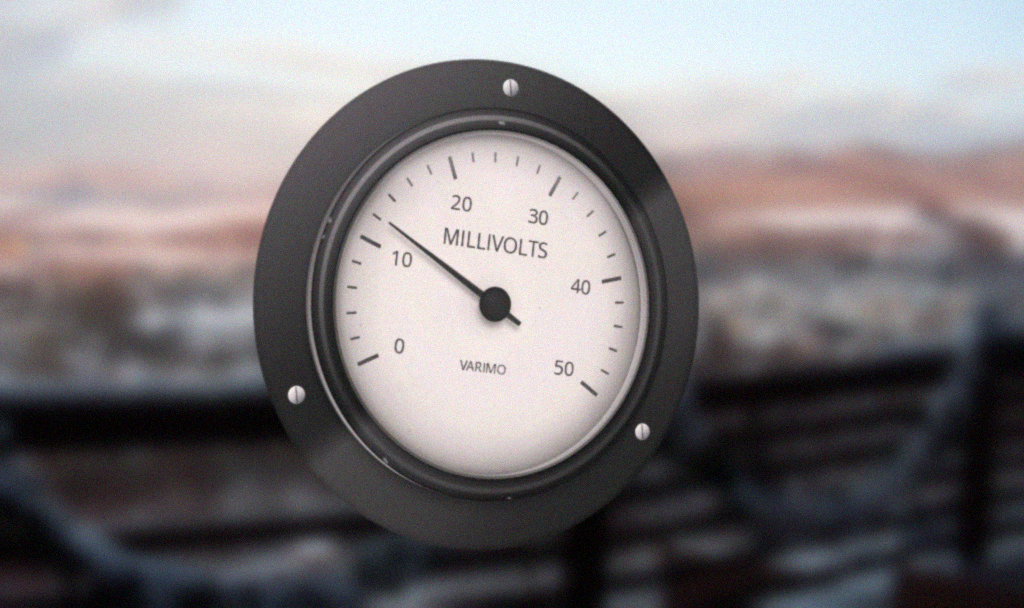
value=12 unit=mV
